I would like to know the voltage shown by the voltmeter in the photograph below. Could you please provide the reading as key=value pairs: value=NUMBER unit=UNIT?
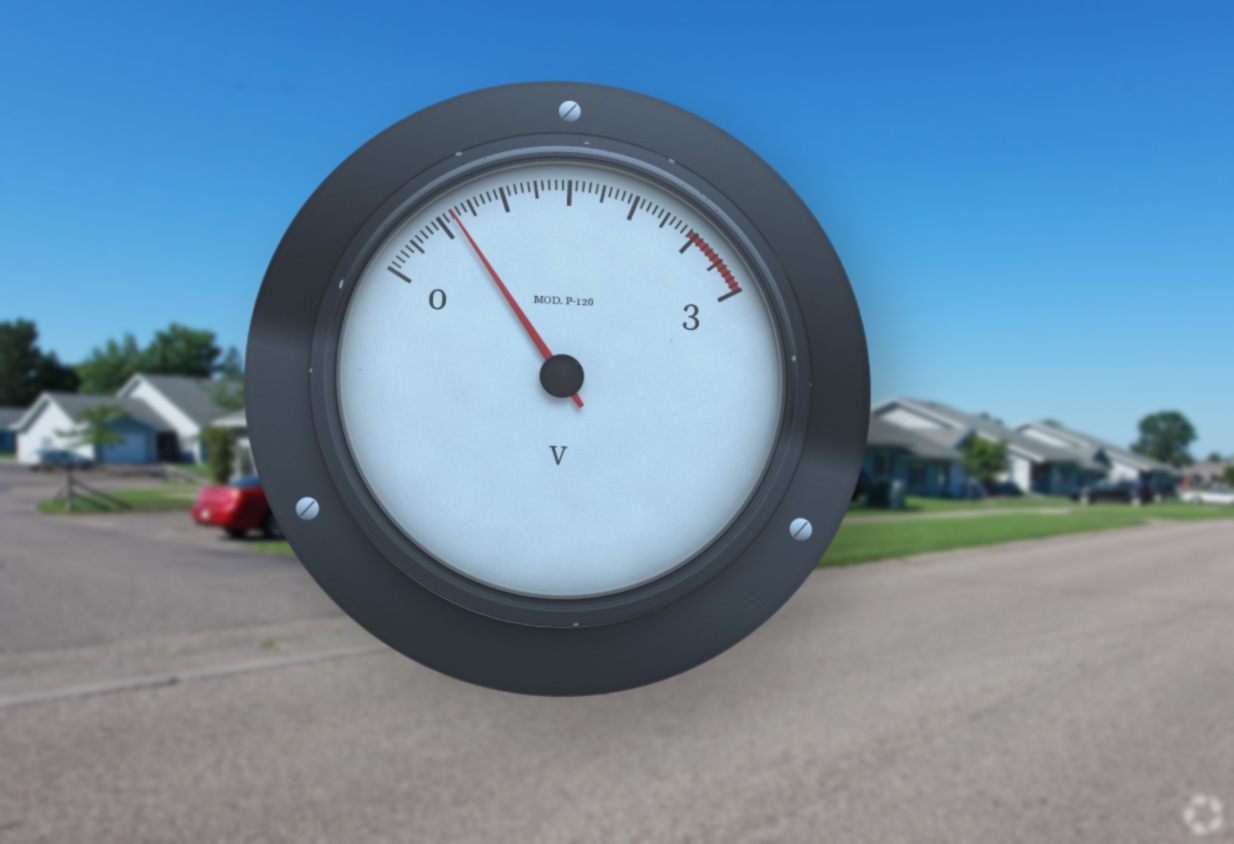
value=0.6 unit=V
